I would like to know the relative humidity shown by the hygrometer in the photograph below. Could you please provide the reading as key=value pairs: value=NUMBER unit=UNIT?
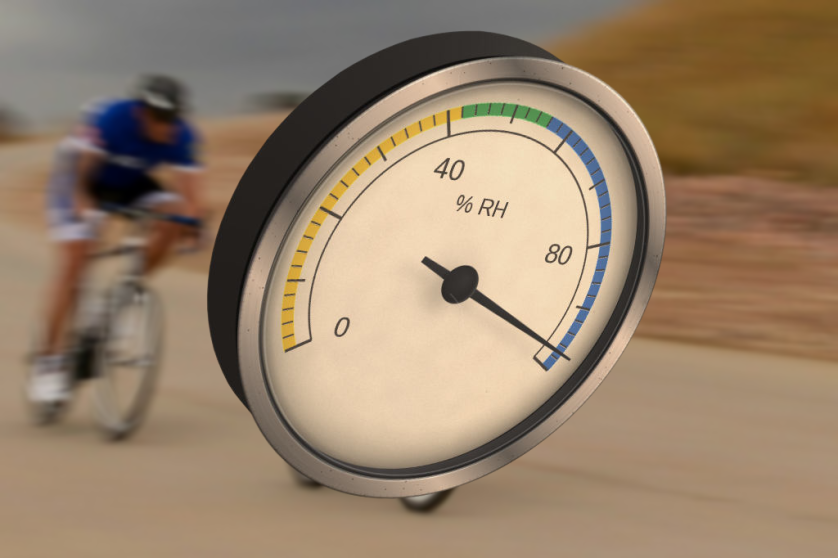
value=97 unit=%
